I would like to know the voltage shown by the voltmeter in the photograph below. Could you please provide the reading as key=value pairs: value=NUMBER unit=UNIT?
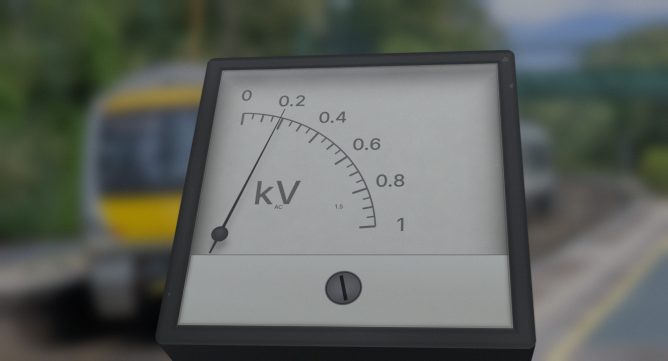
value=0.2 unit=kV
